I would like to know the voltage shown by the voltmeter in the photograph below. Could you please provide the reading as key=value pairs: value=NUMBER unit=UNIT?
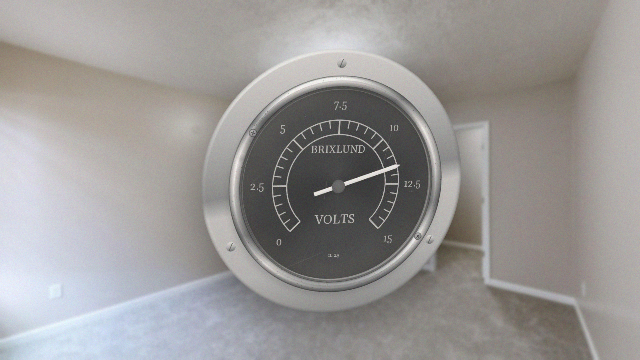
value=11.5 unit=V
